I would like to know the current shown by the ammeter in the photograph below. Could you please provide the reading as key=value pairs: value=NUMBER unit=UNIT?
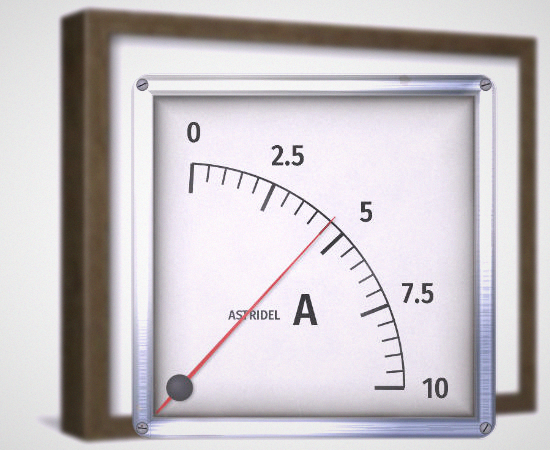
value=4.5 unit=A
